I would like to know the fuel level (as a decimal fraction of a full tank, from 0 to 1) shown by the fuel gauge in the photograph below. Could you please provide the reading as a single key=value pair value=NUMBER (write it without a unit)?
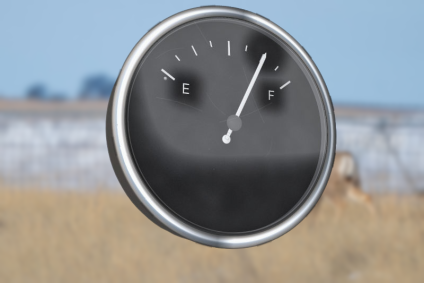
value=0.75
